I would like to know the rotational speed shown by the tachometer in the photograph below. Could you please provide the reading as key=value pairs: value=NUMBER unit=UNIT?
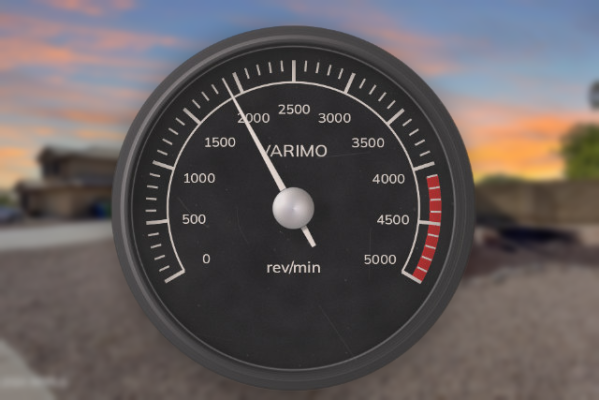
value=1900 unit=rpm
